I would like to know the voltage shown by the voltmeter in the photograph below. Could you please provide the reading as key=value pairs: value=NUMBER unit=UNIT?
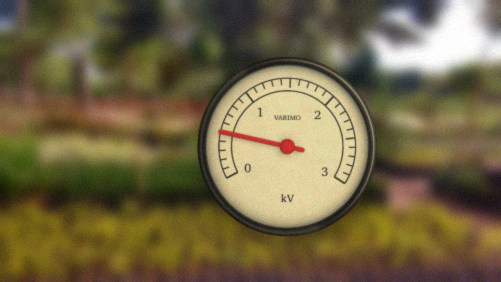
value=0.5 unit=kV
